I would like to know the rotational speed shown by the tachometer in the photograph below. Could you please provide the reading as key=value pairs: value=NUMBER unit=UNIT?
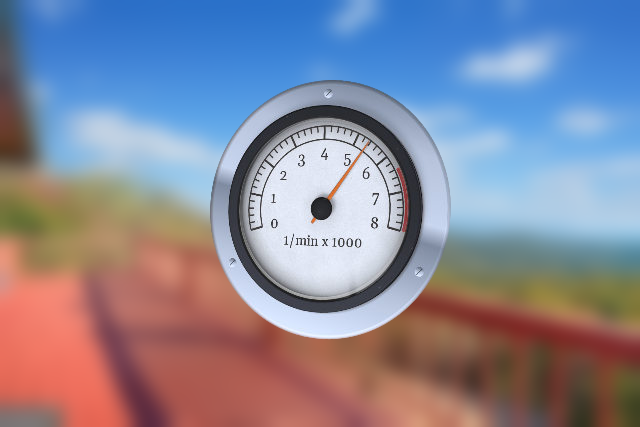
value=5400 unit=rpm
